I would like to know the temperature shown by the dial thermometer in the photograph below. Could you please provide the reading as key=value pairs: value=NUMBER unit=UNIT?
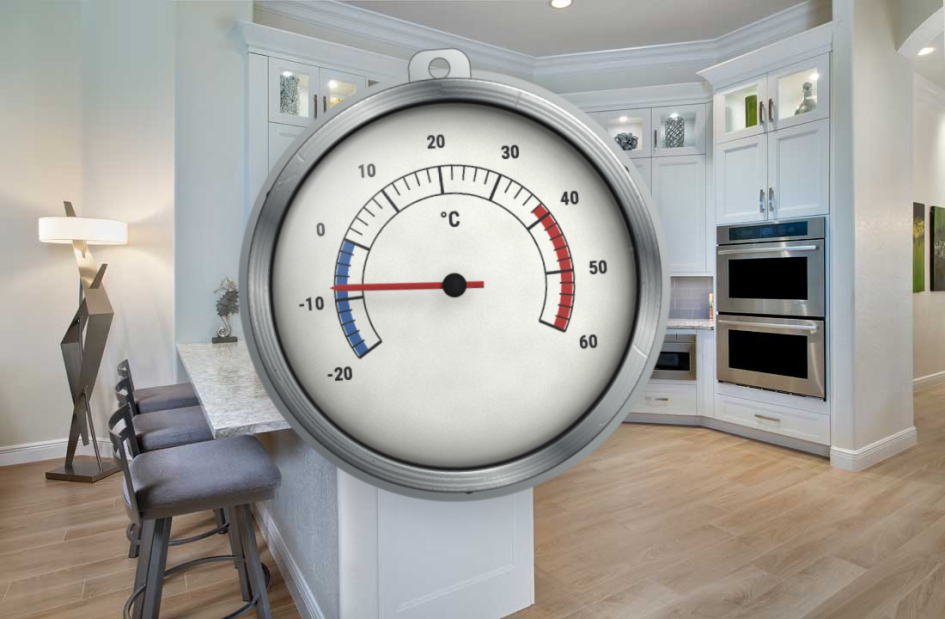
value=-8 unit=°C
